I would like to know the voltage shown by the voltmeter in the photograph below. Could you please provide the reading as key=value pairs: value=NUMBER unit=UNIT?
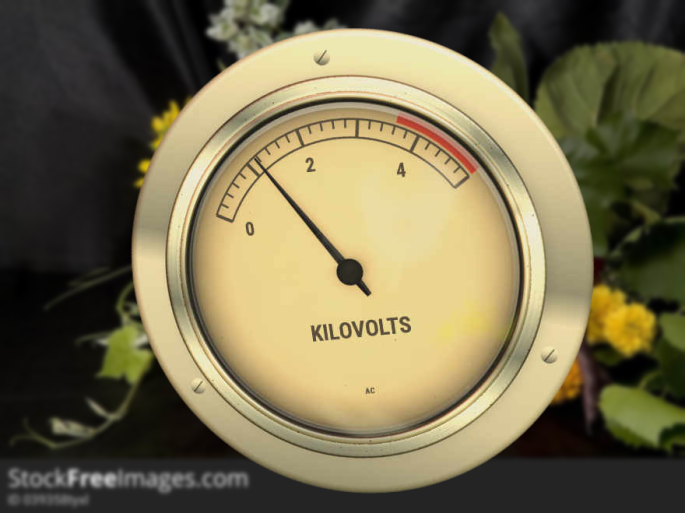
value=1.2 unit=kV
